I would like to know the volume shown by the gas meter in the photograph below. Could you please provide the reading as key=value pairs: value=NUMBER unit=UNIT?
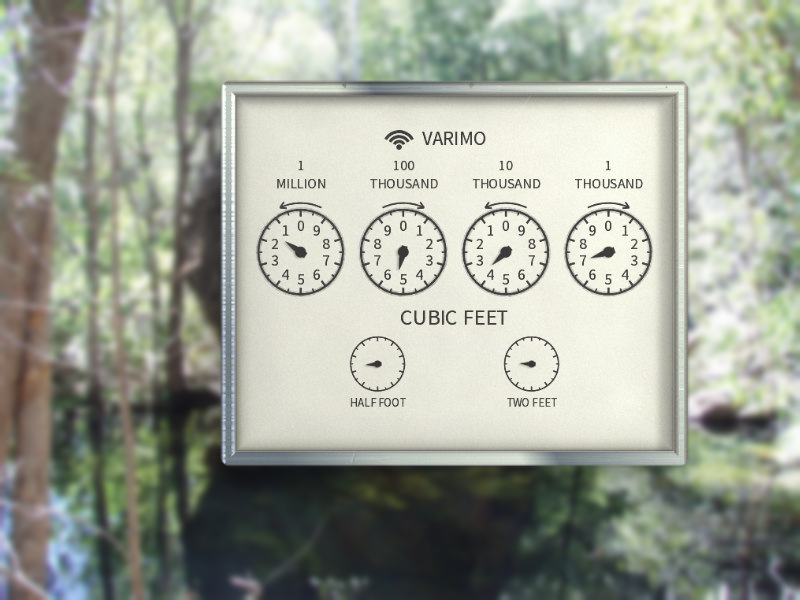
value=153700 unit=ft³
